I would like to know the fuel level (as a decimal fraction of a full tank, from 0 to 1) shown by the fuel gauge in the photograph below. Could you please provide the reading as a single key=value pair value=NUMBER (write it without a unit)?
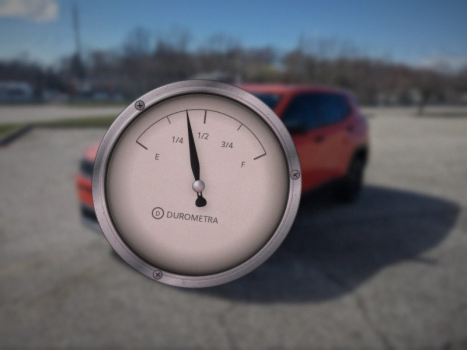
value=0.375
